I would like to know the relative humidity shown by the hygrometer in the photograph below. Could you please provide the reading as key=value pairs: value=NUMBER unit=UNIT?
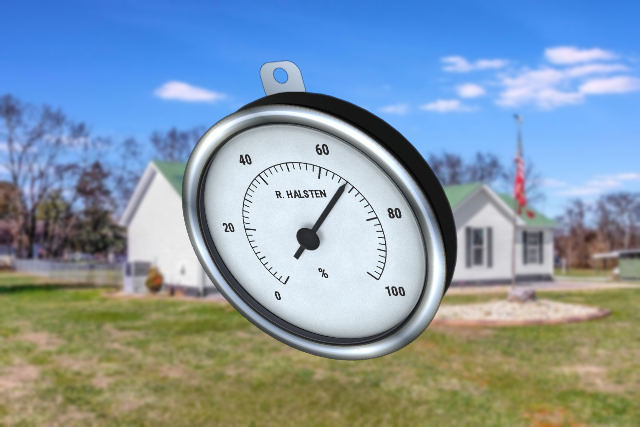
value=68 unit=%
